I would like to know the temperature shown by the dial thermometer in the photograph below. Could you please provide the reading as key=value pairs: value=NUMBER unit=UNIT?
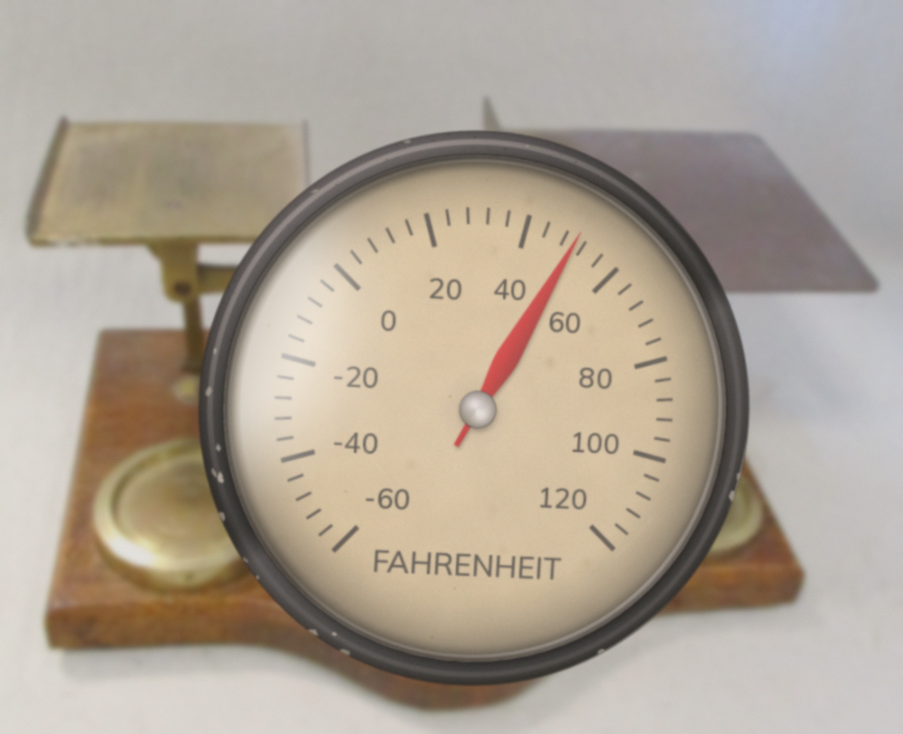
value=50 unit=°F
